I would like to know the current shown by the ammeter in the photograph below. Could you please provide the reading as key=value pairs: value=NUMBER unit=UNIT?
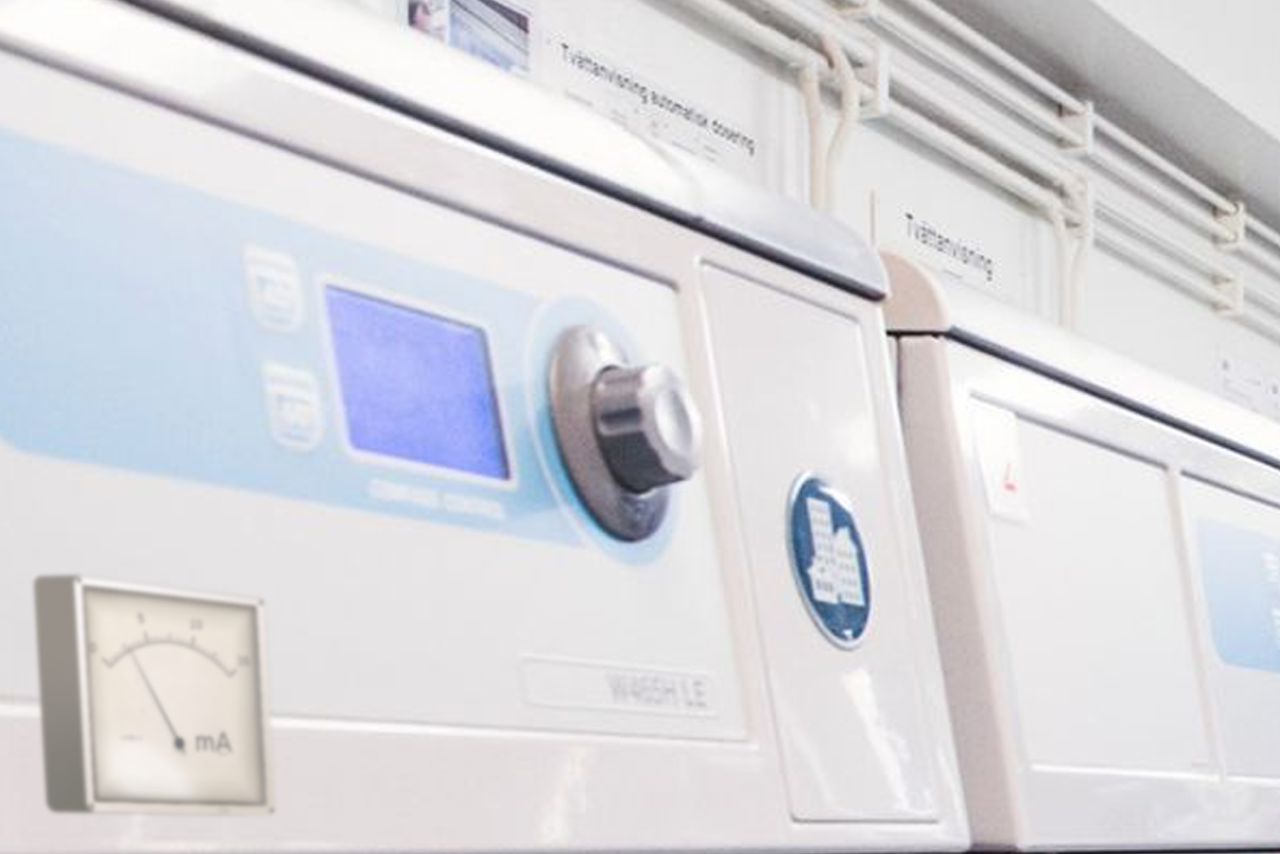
value=2.5 unit=mA
